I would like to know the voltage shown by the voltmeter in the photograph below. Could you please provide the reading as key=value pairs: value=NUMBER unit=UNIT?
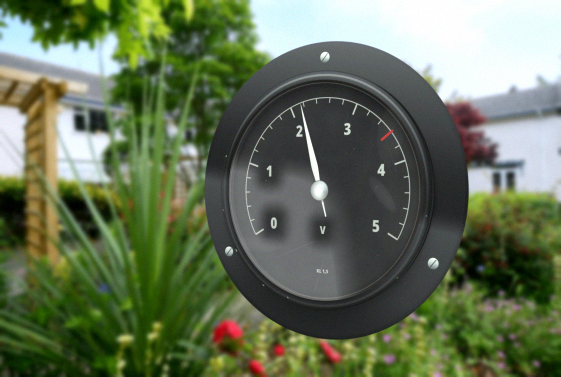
value=2.2 unit=V
